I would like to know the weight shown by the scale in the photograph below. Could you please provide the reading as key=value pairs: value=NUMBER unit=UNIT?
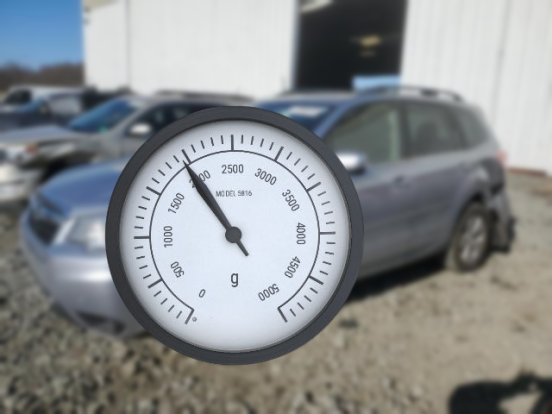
value=1950 unit=g
